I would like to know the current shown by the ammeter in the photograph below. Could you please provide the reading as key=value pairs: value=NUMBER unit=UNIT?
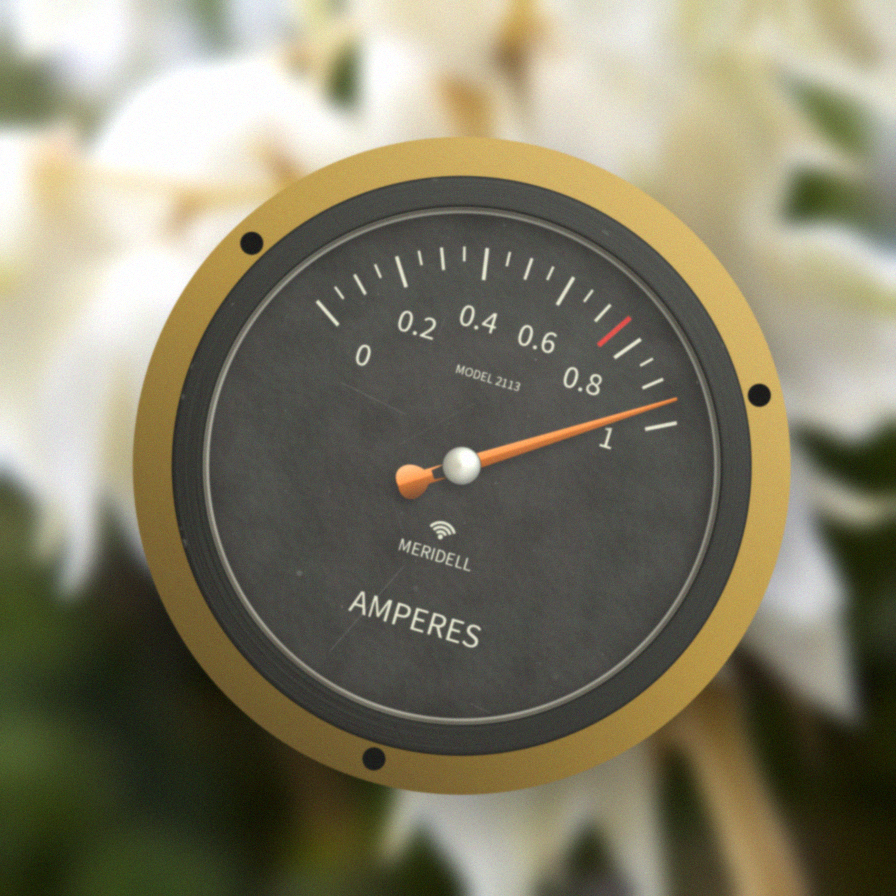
value=0.95 unit=A
